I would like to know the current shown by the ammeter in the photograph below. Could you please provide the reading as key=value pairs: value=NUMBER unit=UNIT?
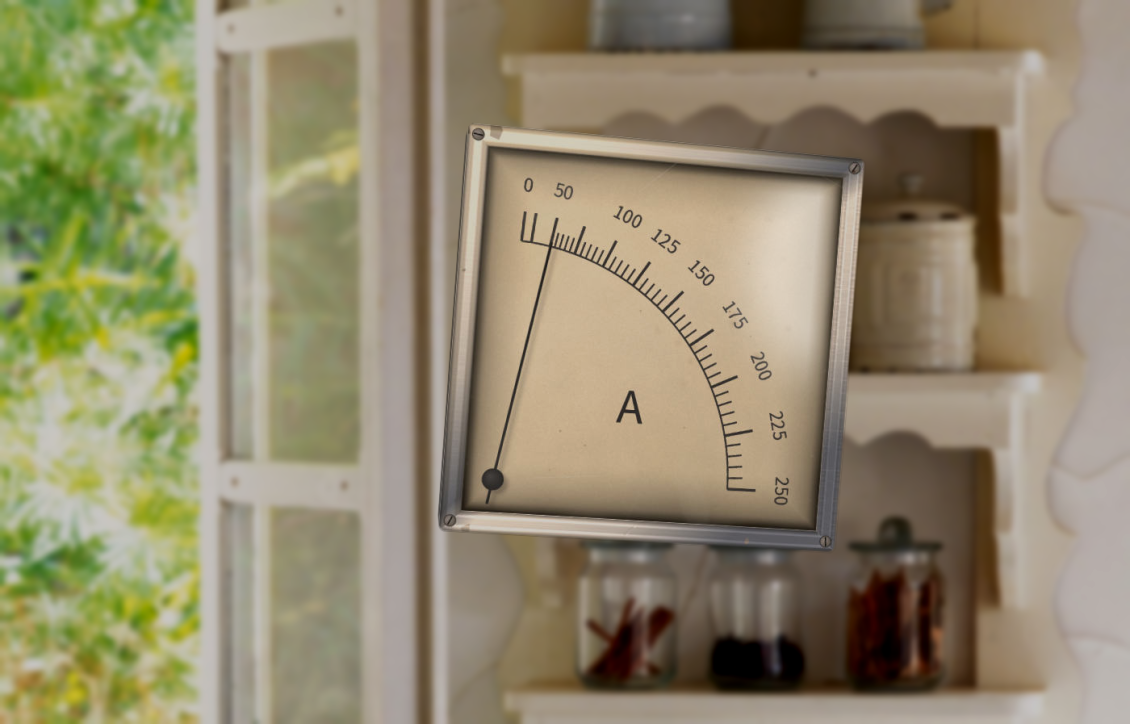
value=50 unit=A
